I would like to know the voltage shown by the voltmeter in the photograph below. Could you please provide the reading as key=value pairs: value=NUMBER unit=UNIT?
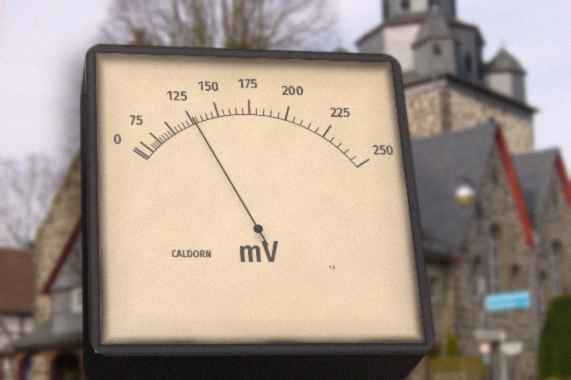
value=125 unit=mV
